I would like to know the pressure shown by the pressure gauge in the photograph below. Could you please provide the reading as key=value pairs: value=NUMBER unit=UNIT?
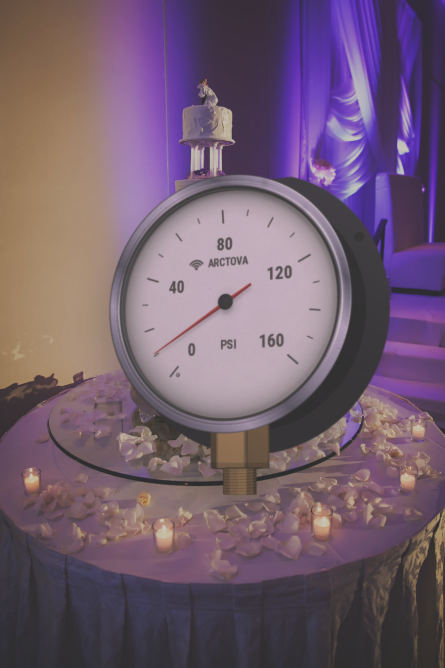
value=10 unit=psi
